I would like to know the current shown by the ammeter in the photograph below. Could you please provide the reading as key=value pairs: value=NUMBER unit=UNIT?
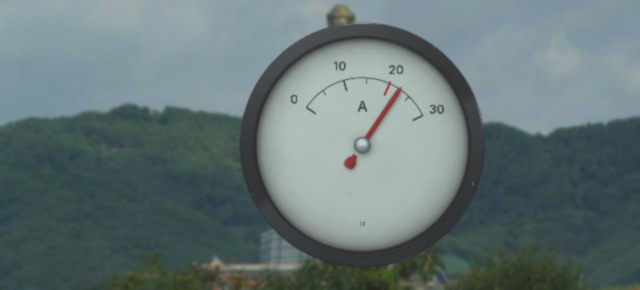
value=22.5 unit=A
